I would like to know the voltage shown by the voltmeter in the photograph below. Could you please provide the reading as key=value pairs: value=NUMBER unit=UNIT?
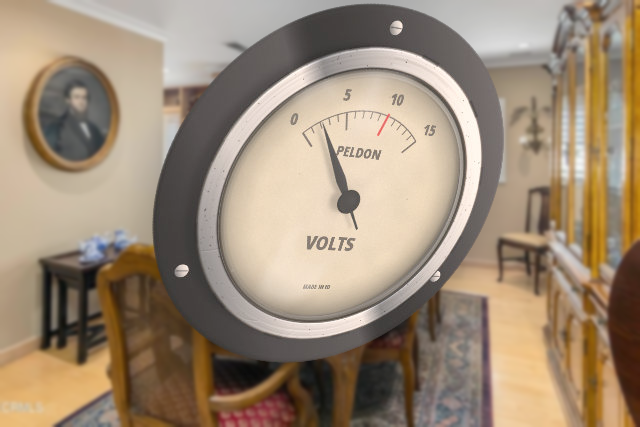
value=2 unit=V
